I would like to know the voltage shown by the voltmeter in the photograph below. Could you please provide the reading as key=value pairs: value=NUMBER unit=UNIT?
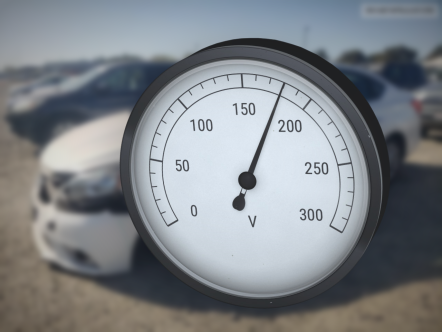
value=180 unit=V
